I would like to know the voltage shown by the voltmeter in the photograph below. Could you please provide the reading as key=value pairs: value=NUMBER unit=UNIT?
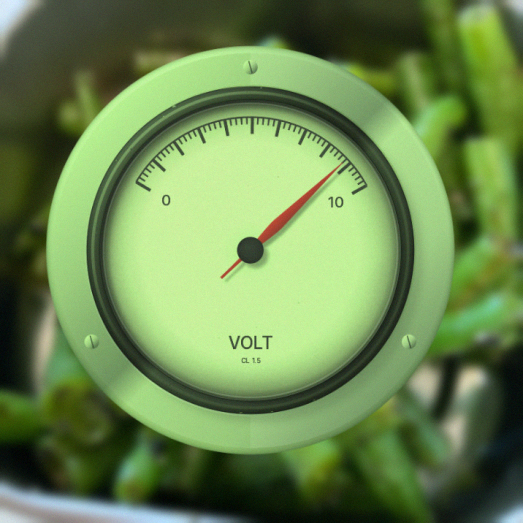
value=8.8 unit=V
